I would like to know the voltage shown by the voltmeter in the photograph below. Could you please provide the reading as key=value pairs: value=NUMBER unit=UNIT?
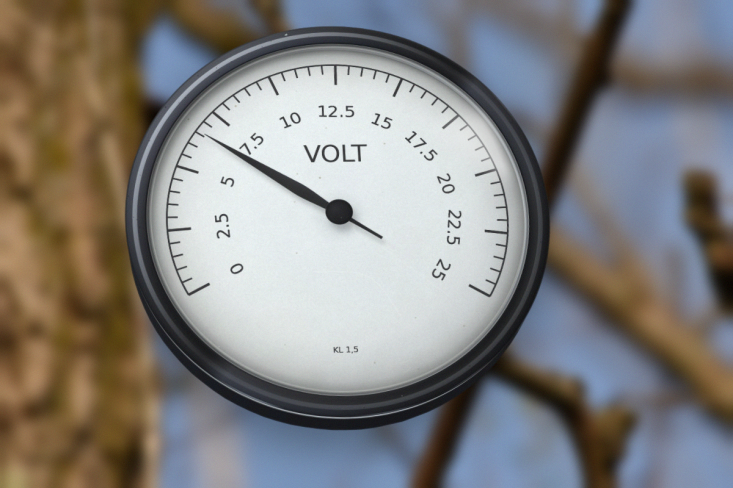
value=6.5 unit=V
